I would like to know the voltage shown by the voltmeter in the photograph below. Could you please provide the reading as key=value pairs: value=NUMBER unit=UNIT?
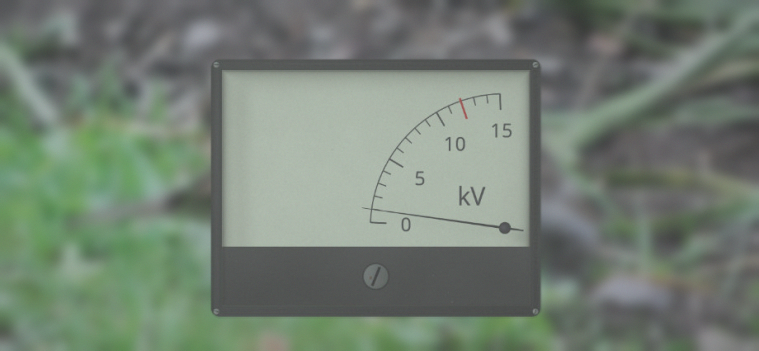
value=1 unit=kV
